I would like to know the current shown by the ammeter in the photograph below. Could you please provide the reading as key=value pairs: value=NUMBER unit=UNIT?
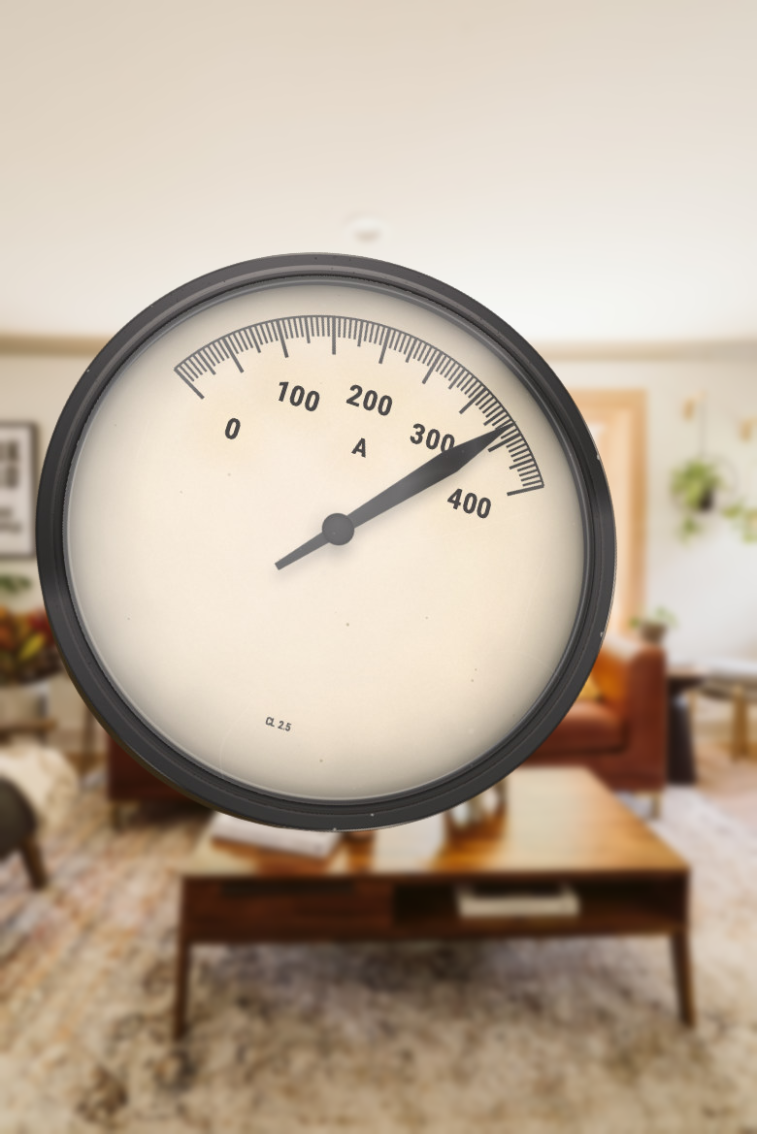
value=340 unit=A
